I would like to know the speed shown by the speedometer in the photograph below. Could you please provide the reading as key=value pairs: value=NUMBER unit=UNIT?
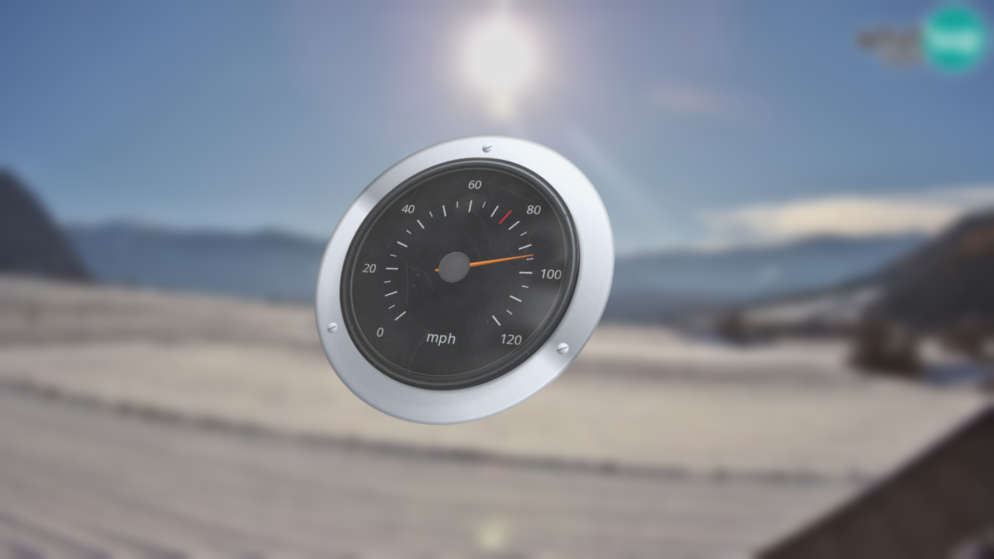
value=95 unit=mph
